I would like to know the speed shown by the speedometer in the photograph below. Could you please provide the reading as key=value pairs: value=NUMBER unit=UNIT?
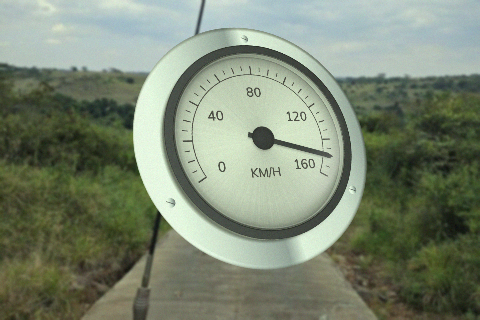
value=150 unit=km/h
